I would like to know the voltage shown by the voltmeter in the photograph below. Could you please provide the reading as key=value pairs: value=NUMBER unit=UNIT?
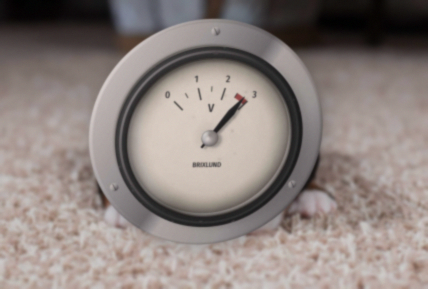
value=2.75 unit=V
